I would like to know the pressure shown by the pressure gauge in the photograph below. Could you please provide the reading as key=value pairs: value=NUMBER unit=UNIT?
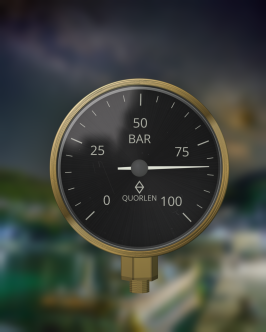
value=82.5 unit=bar
